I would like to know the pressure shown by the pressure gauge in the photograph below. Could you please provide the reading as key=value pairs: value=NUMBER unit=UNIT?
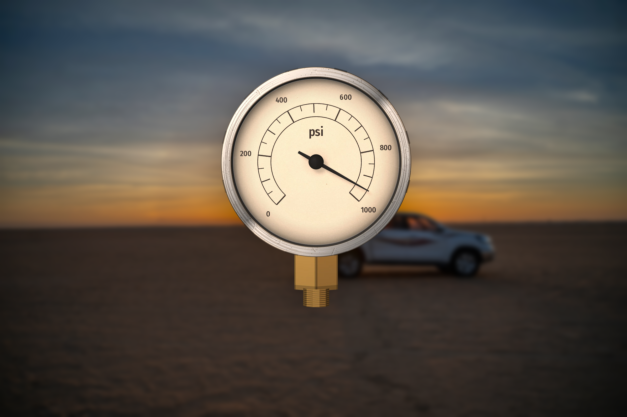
value=950 unit=psi
